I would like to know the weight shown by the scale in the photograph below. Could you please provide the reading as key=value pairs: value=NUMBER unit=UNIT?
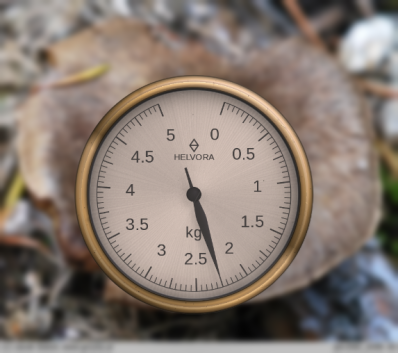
value=2.25 unit=kg
